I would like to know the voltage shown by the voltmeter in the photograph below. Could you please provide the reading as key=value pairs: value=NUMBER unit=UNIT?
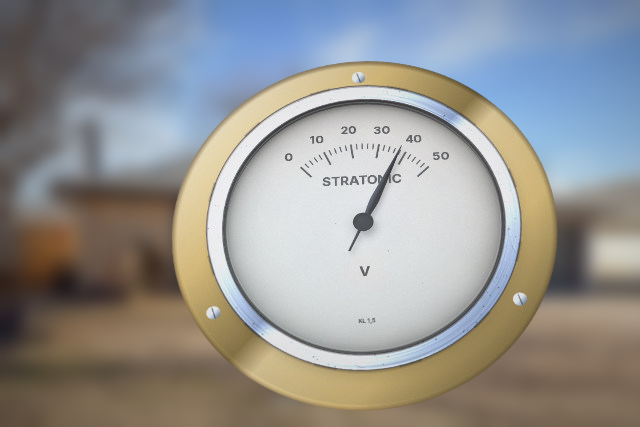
value=38 unit=V
